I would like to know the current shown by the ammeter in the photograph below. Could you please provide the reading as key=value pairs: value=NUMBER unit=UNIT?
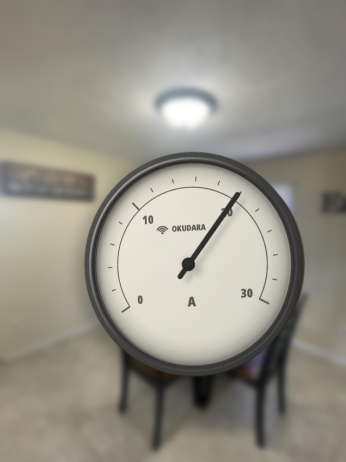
value=20 unit=A
